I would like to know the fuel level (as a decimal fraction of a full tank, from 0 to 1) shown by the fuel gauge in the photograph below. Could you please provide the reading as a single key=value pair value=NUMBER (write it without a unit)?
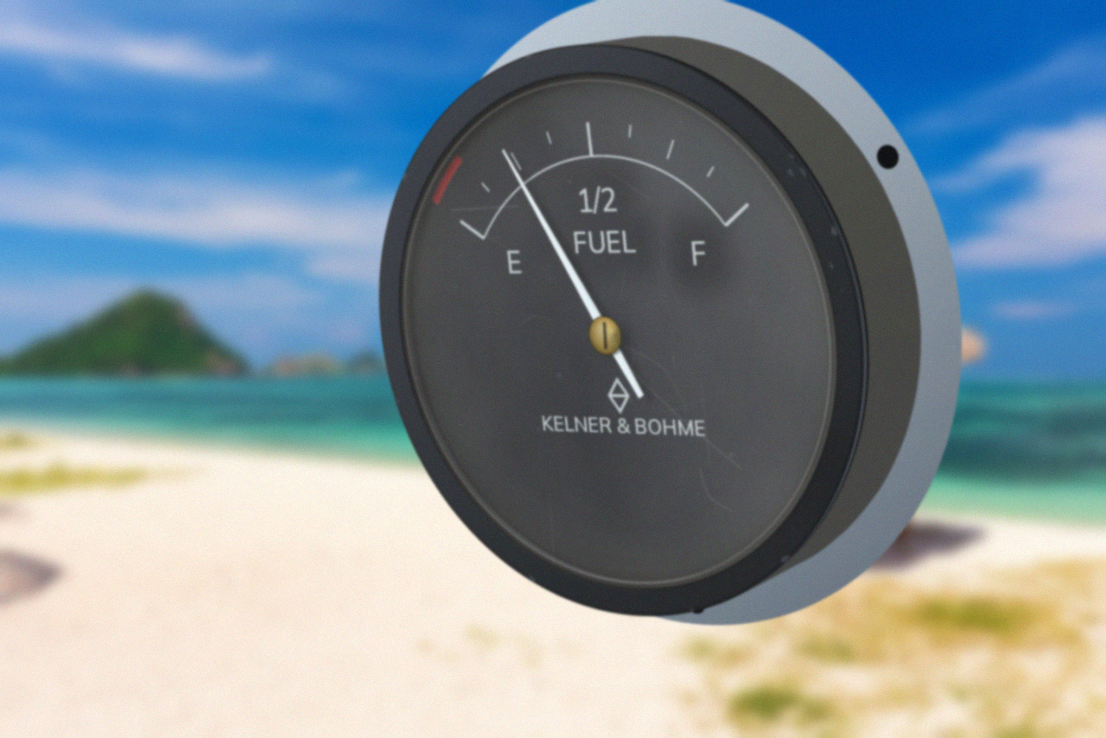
value=0.25
